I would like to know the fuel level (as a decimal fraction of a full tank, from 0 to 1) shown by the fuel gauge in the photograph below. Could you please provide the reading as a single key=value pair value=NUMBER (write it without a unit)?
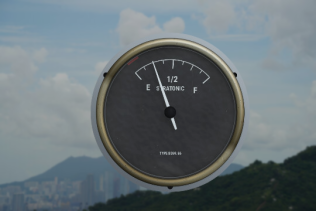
value=0.25
